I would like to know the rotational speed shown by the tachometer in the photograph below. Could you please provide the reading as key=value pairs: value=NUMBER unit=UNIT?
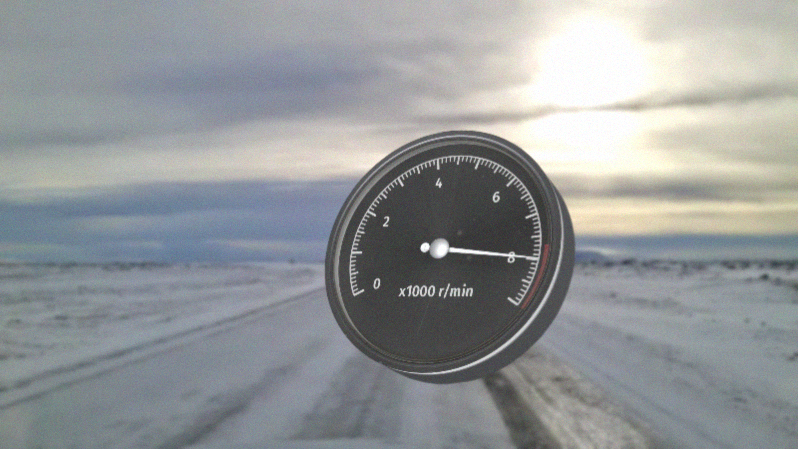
value=8000 unit=rpm
